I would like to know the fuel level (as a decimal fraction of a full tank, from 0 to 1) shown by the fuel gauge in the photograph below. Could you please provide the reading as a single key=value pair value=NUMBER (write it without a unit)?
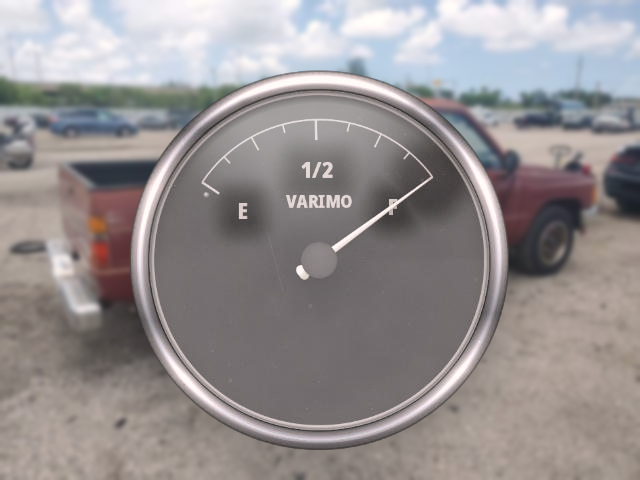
value=1
